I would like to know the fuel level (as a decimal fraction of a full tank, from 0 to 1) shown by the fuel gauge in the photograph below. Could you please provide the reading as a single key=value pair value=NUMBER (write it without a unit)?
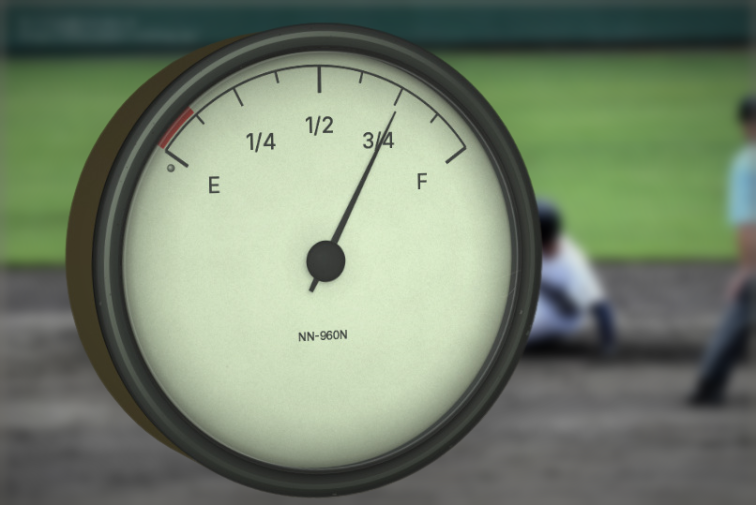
value=0.75
